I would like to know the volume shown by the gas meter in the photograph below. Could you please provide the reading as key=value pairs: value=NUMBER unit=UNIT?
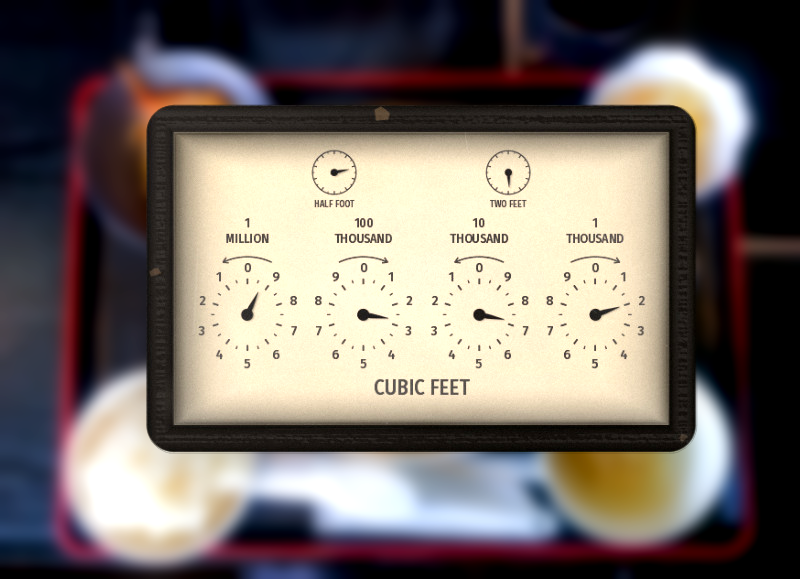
value=927200 unit=ft³
